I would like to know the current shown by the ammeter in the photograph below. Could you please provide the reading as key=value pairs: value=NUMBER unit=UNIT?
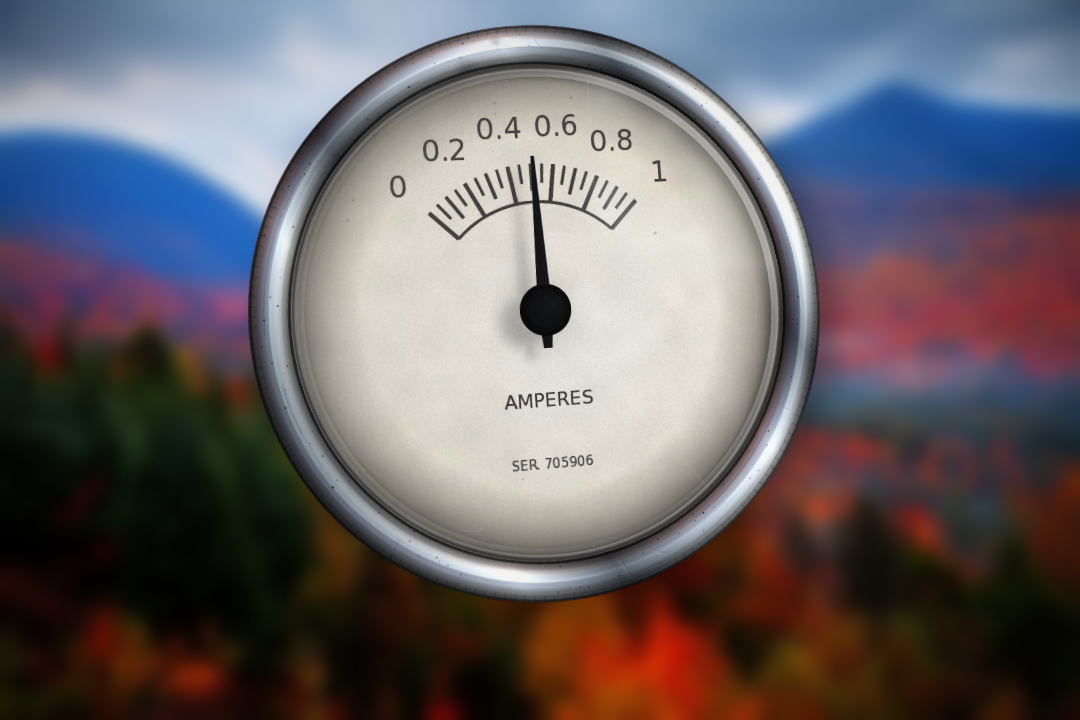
value=0.5 unit=A
